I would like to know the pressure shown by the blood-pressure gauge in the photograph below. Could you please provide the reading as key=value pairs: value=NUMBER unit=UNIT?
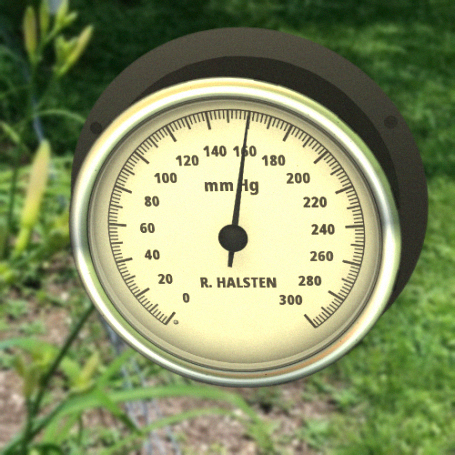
value=160 unit=mmHg
